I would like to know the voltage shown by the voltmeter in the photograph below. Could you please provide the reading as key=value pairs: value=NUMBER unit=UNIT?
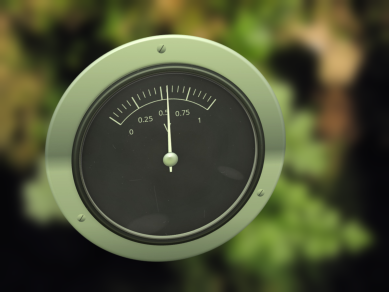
value=0.55 unit=V
